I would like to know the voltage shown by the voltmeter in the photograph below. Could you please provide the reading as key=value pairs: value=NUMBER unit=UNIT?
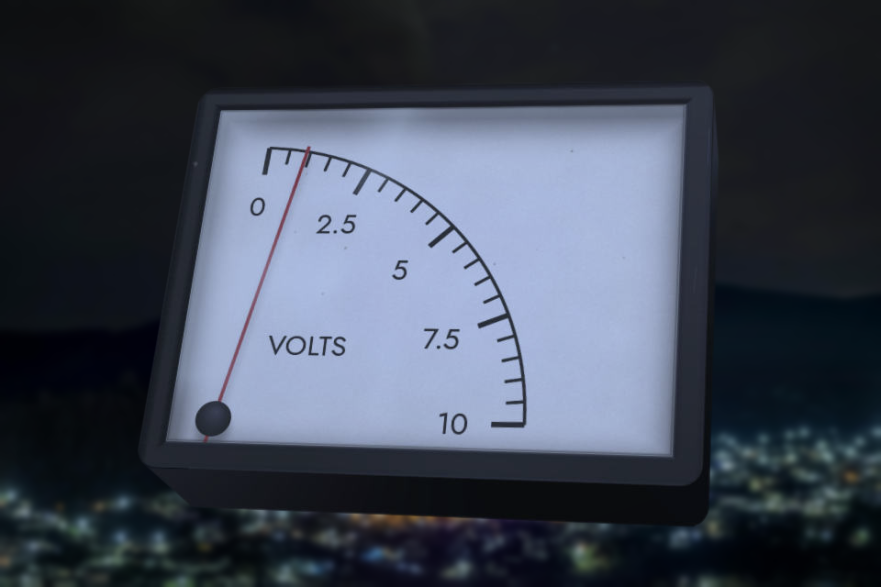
value=1 unit=V
